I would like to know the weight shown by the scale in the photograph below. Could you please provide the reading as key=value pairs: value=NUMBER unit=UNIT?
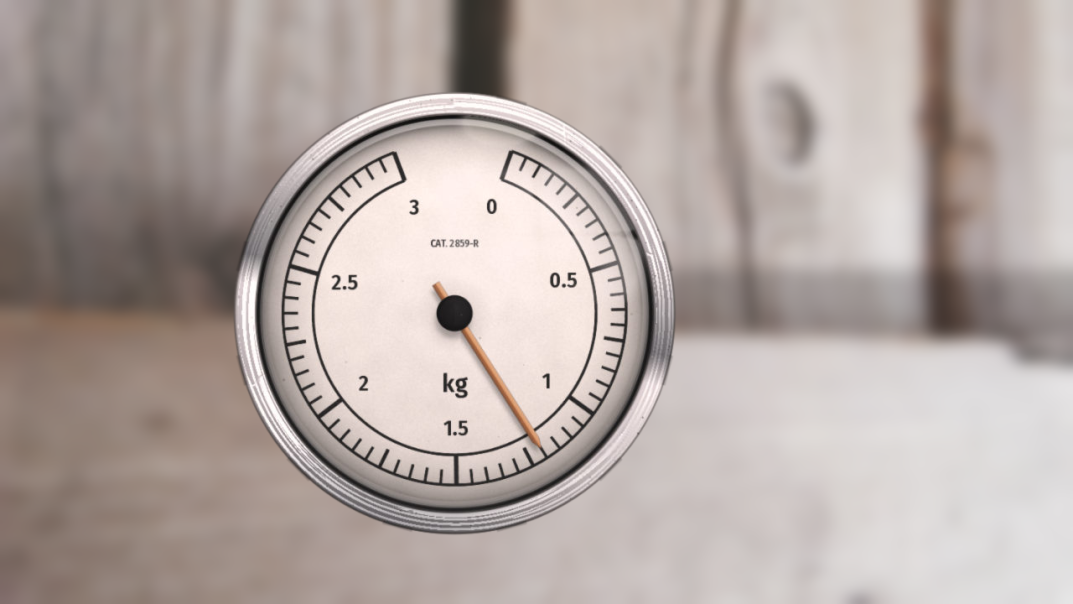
value=1.2 unit=kg
